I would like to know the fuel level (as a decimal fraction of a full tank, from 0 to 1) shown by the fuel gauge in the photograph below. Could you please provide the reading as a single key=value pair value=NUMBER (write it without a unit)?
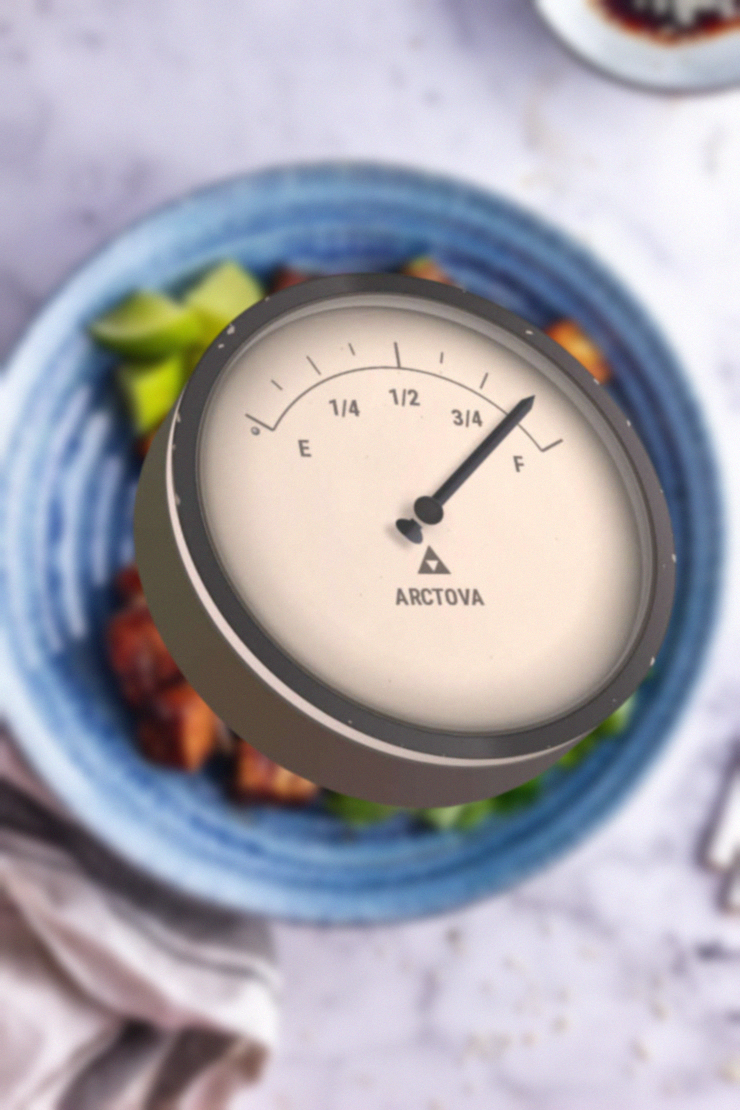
value=0.875
